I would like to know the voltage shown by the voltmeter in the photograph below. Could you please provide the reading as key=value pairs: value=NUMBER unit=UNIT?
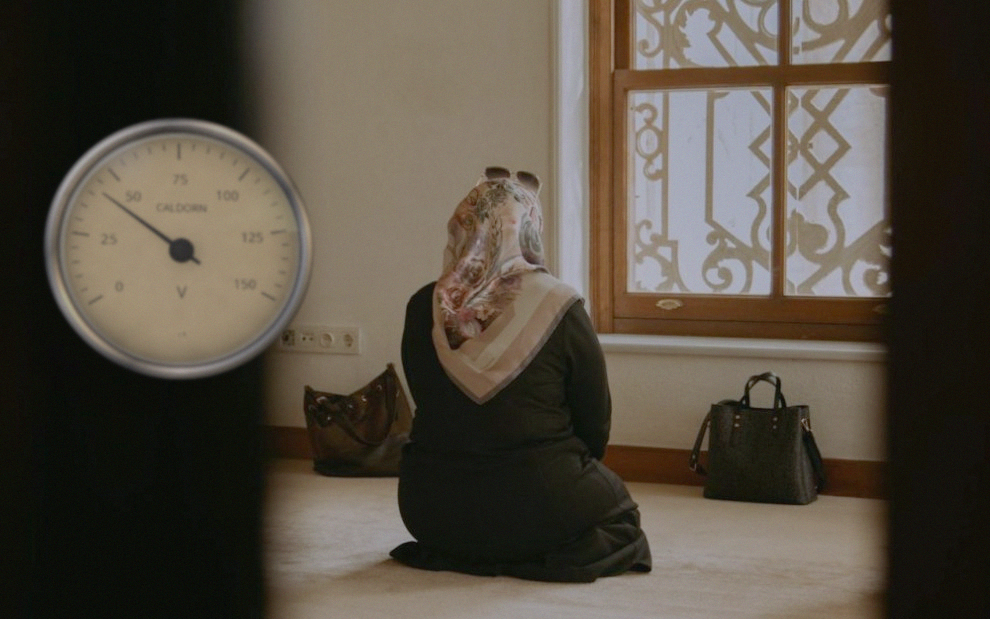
value=42.5 unit=V
